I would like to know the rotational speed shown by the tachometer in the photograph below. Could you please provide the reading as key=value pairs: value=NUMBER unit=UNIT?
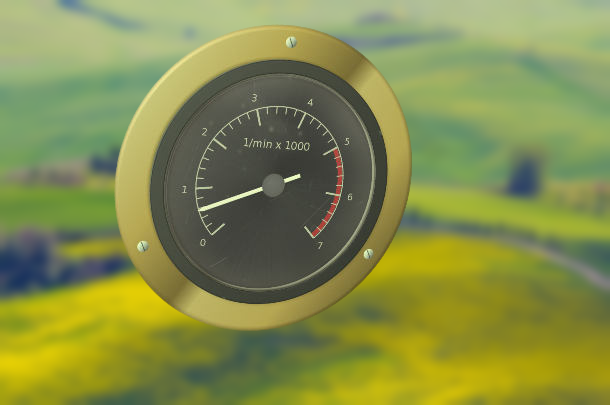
value=600 unit=rpm
